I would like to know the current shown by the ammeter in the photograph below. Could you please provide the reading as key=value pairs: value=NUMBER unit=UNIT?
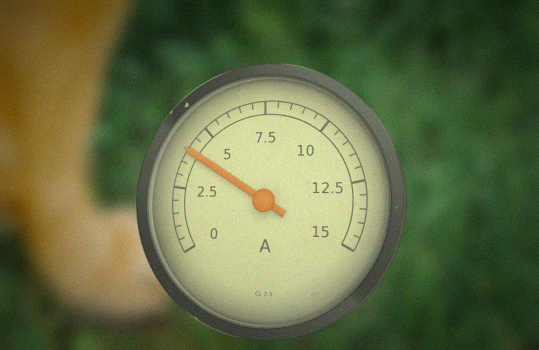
value=4 unit=A
